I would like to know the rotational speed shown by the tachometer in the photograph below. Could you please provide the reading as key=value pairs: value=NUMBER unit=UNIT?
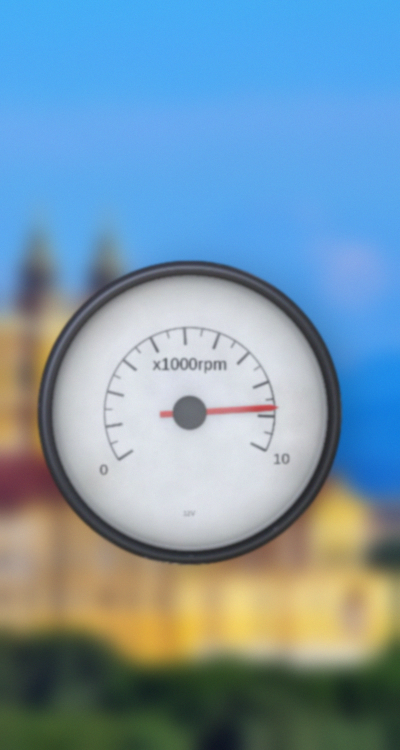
value=8750 unit=rpm
